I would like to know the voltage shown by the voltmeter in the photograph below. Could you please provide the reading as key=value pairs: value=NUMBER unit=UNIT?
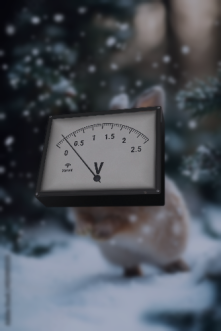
value=0.25 unit=V
